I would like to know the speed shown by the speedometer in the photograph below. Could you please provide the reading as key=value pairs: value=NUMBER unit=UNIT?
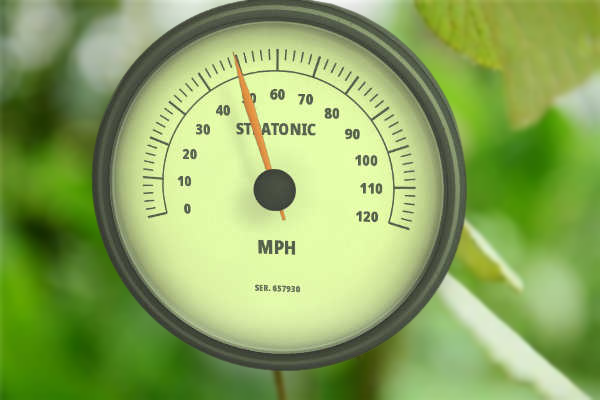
value=50 unit=mph
